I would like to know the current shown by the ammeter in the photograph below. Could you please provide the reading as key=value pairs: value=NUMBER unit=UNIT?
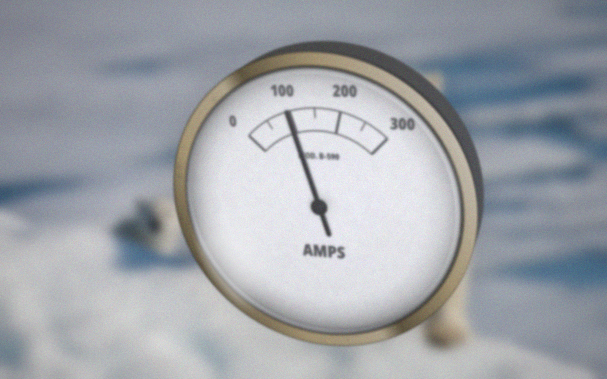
value=100 unit=A
